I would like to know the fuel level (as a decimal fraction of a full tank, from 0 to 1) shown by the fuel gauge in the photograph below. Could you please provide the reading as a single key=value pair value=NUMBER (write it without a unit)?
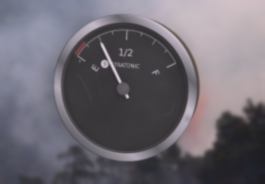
value=0.25
